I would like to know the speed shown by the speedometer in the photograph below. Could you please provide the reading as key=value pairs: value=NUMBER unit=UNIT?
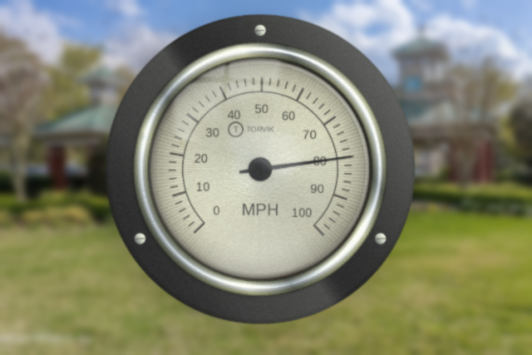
value=80 unit=mph
